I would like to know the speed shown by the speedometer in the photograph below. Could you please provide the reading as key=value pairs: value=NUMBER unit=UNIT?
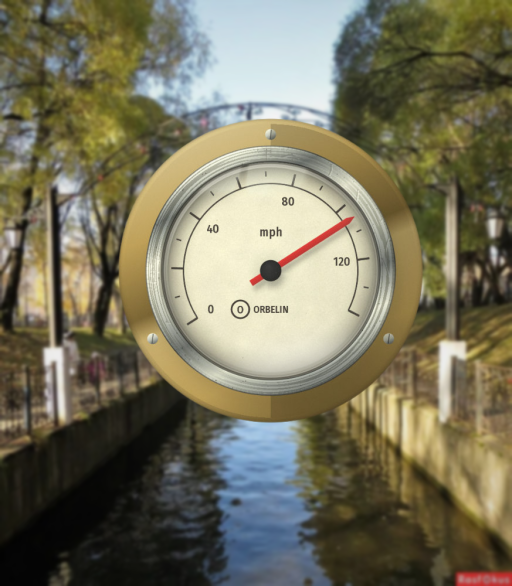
value=105 unit=mph
